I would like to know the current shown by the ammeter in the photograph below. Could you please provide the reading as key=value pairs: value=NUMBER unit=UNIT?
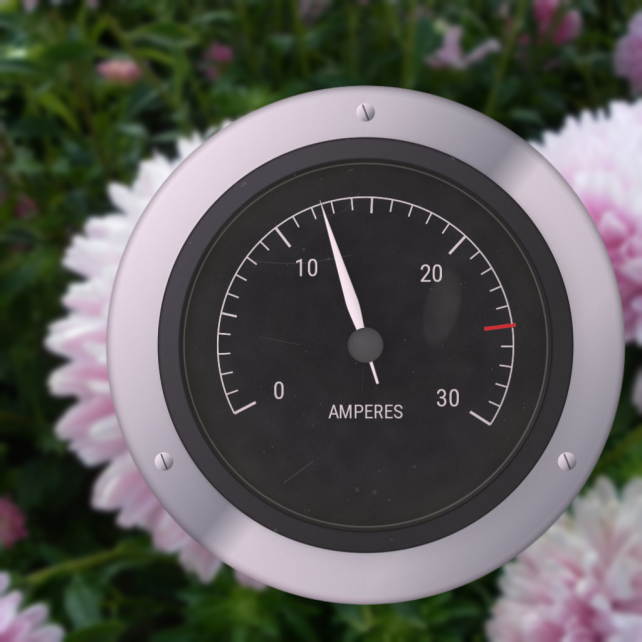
value=12.5 unit=A
